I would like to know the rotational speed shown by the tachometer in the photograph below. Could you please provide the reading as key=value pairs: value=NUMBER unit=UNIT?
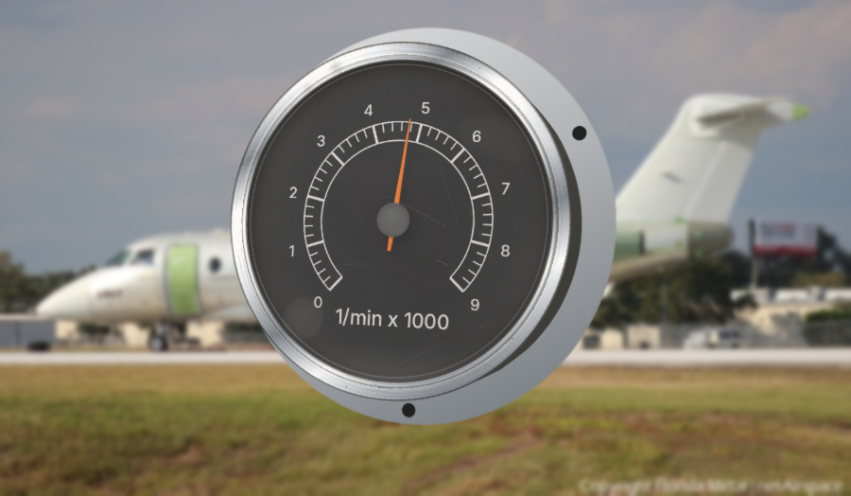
value=4800 unit=rpm
